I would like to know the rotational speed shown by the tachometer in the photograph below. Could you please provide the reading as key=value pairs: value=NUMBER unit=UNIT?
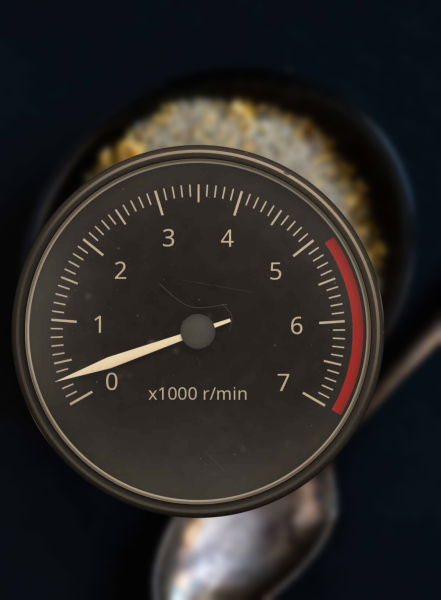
value=300 unit=rpm
